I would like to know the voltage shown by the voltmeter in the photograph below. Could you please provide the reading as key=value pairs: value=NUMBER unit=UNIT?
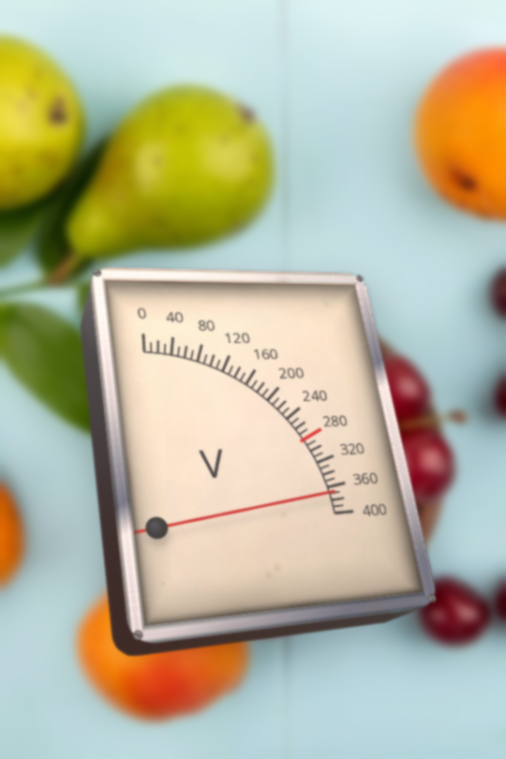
value=370 unit=V
